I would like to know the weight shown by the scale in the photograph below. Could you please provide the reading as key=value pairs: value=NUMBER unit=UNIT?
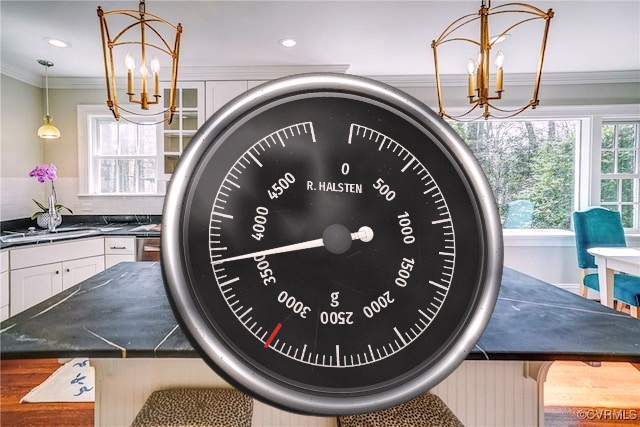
value=3650 unit=g
